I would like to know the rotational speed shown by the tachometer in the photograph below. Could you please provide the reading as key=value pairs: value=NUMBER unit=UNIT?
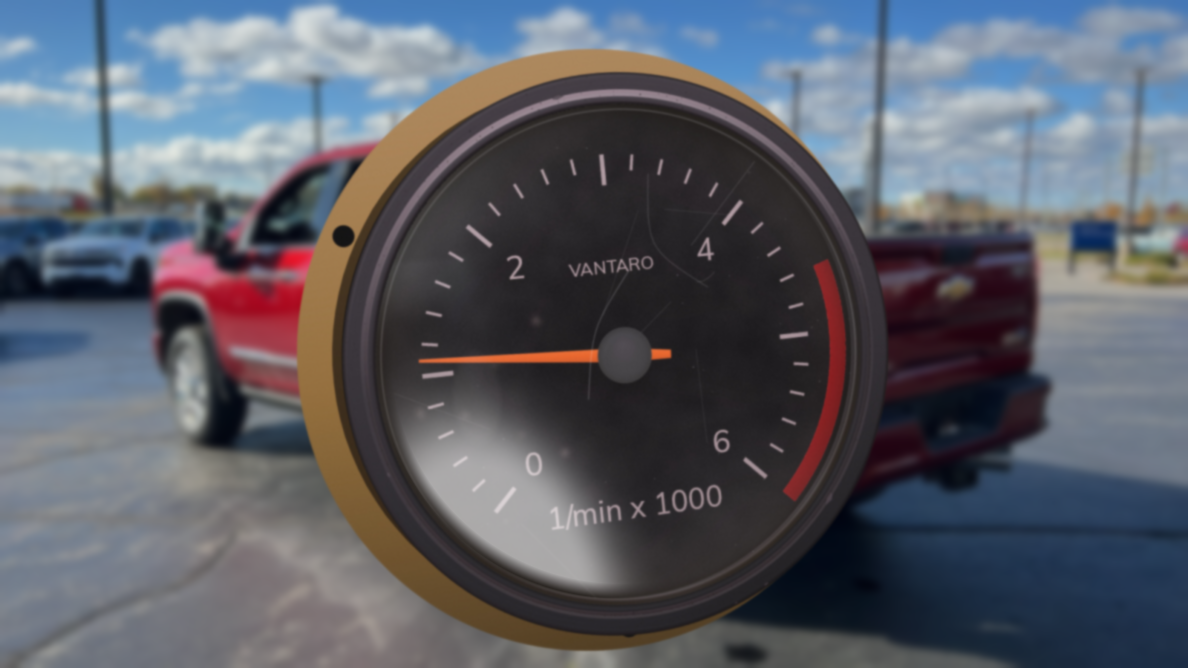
value=1100 unit=rpm
